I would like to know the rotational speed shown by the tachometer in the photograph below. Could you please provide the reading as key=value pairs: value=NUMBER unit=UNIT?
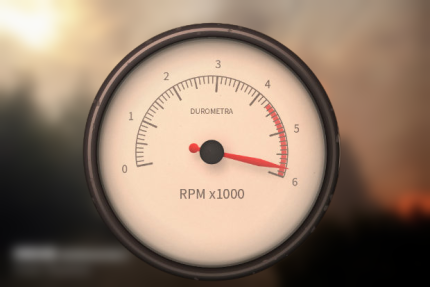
value=5800 unit=rpm
